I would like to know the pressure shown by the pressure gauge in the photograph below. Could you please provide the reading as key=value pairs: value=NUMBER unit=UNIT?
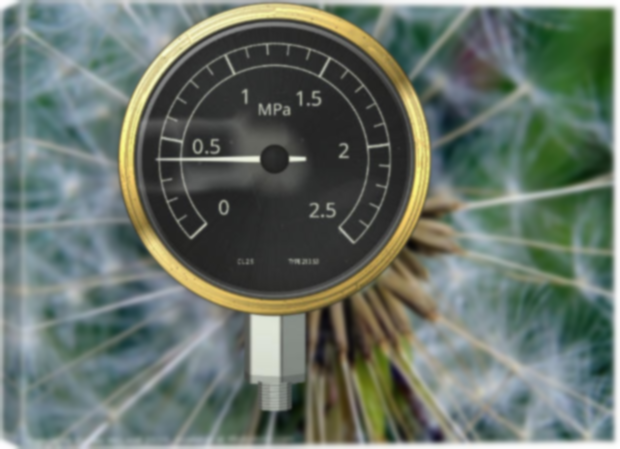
value=0.4 unit=MPa
